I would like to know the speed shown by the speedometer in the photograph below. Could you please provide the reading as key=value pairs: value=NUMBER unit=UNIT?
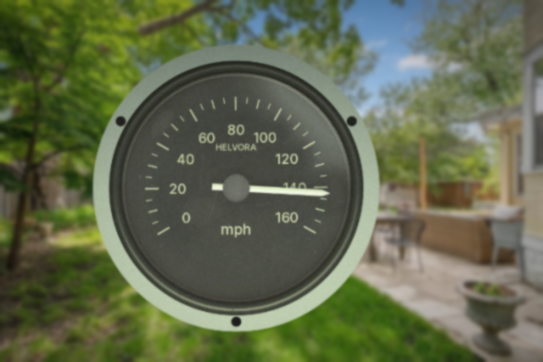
value=142.5 unit=mph
